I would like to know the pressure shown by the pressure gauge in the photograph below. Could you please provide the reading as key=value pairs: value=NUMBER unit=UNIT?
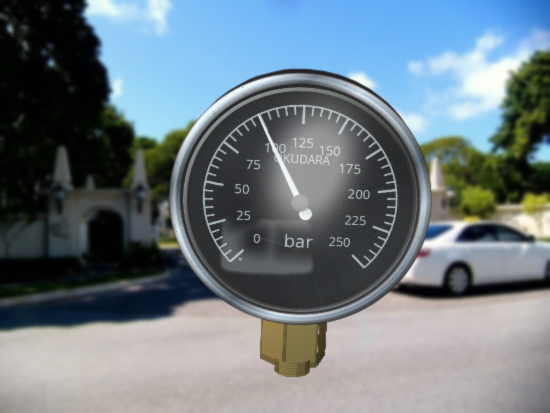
value=100 unit=bar
